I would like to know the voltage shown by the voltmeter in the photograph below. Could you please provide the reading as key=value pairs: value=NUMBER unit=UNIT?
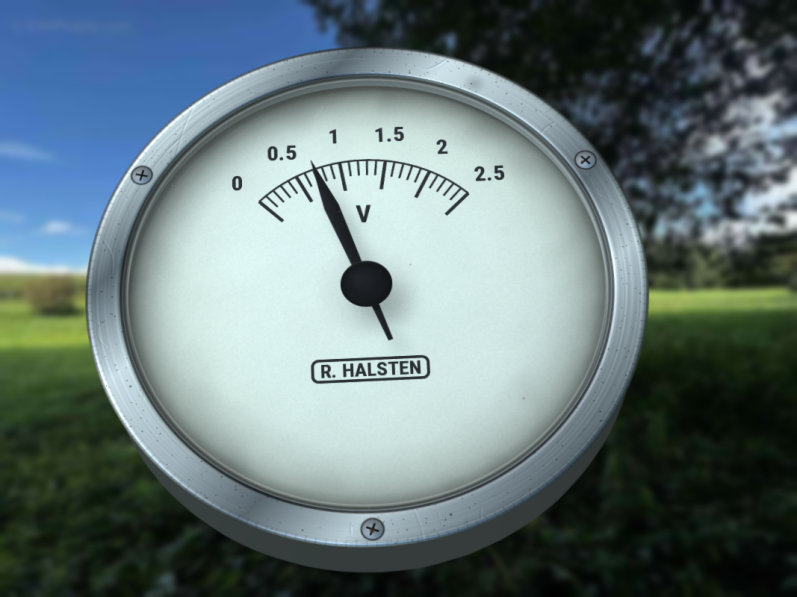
value=0.7 unit=V
